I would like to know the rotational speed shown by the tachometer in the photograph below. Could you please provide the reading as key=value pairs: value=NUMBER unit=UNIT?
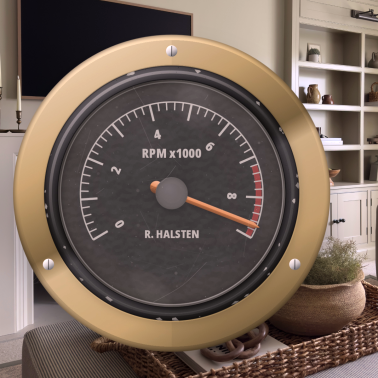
value=8700 unit=rpm
